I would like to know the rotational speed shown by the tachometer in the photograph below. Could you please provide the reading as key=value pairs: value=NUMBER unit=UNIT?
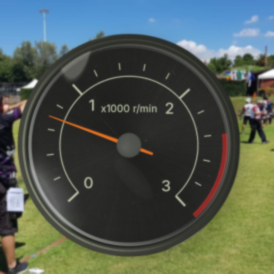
value=700 unit=rpm
